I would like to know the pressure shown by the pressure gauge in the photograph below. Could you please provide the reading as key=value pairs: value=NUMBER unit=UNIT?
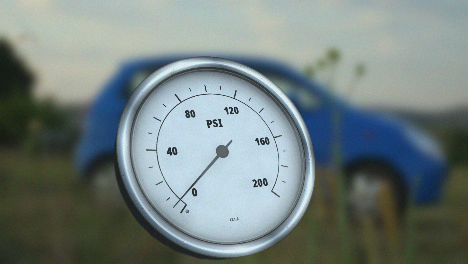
value=5 unit=psi
